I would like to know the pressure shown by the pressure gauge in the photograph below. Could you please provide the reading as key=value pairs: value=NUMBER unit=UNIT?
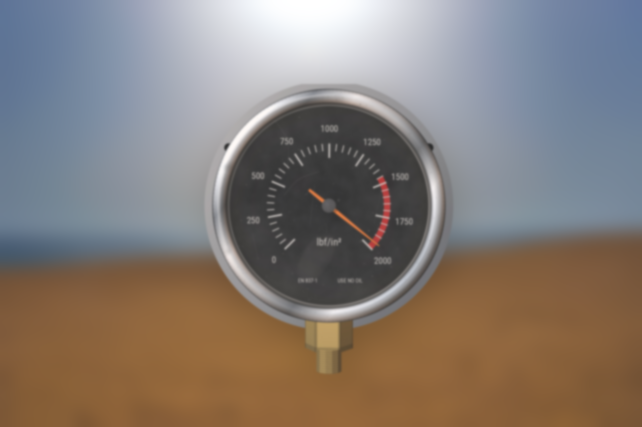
value=1950 unit=psi
